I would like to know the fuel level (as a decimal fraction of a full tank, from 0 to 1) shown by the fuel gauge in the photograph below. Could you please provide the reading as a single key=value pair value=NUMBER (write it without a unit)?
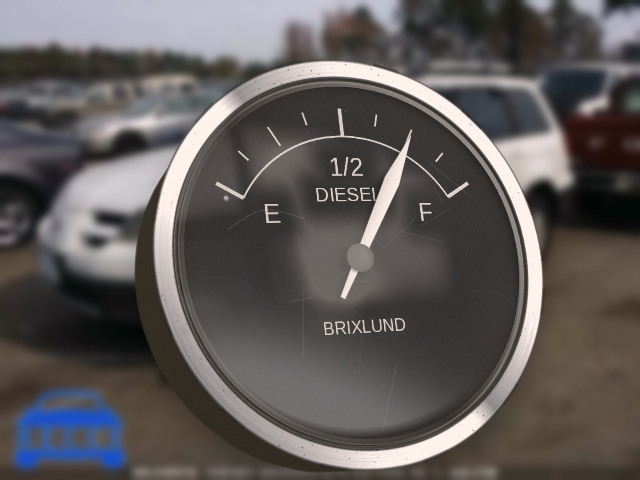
value=0.75
